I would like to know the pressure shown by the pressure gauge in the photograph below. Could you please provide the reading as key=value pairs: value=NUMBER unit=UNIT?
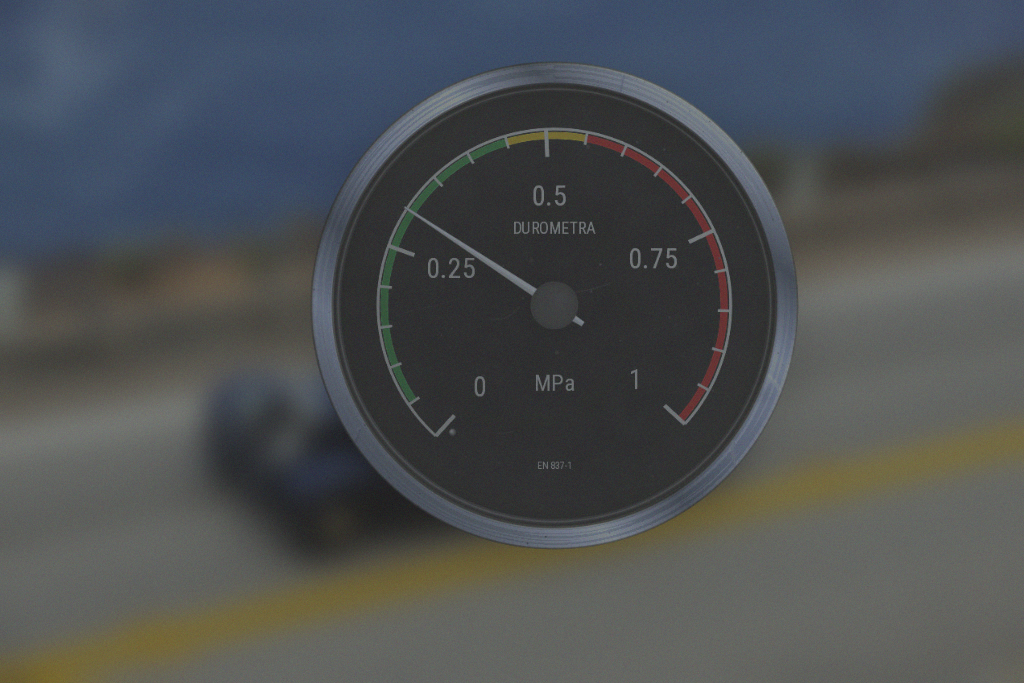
value=0.3 unit=MPa
